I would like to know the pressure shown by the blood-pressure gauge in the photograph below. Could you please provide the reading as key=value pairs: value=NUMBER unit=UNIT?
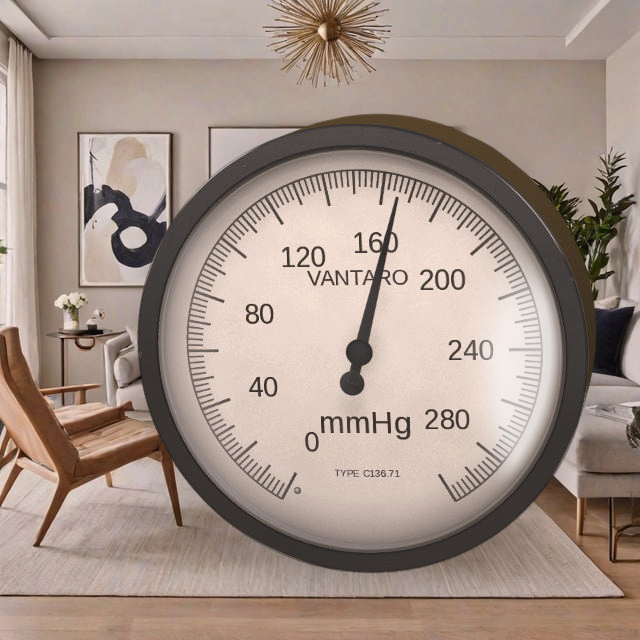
value=166 unit=mmHg
